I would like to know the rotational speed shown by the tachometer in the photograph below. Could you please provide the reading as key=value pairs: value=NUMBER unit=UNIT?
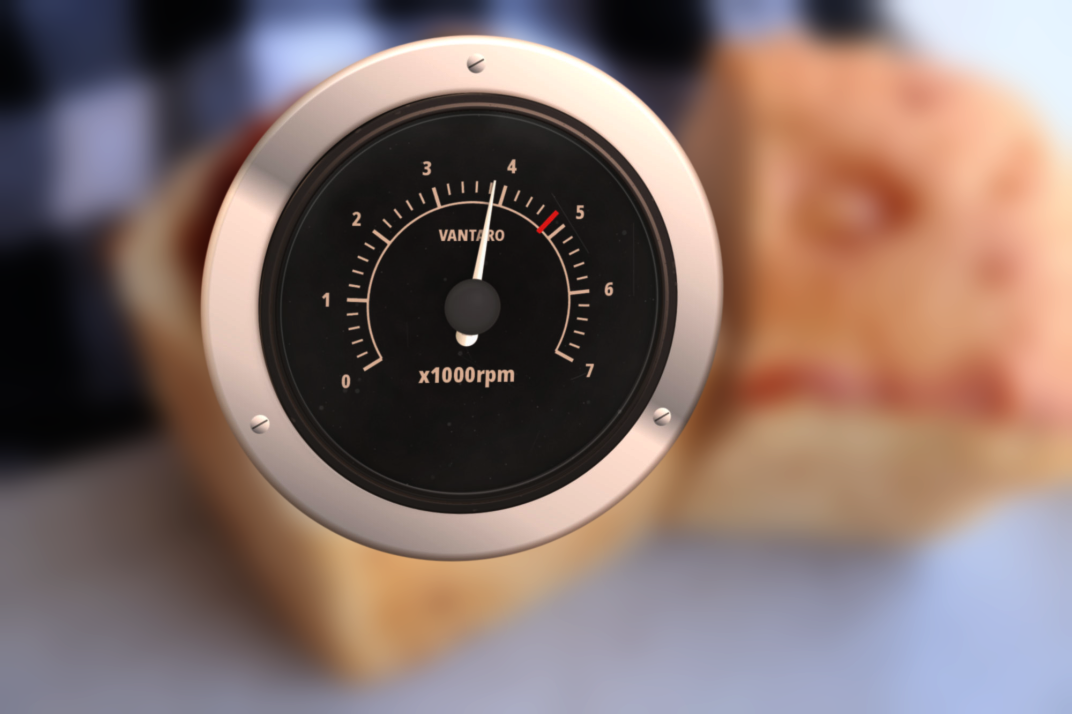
value=3800 unit=rpm
